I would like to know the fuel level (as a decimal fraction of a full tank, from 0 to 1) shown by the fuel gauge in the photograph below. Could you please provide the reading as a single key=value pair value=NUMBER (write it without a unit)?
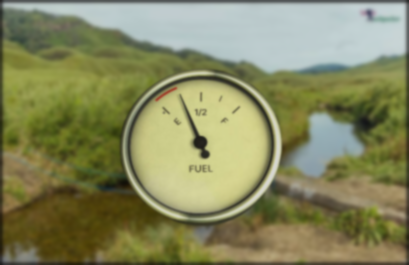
value=0.25
